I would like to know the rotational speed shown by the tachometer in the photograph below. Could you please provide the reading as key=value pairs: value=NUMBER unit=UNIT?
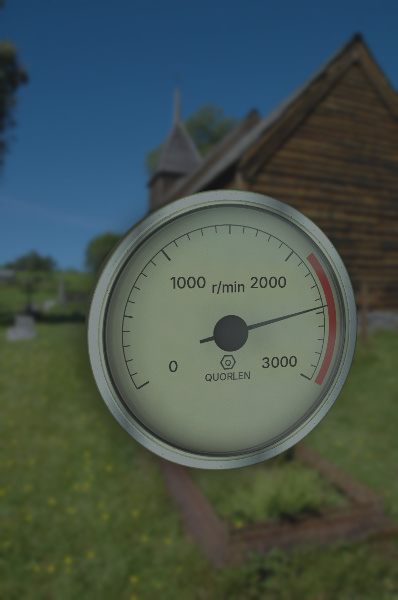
value=2450 unit=rpm
